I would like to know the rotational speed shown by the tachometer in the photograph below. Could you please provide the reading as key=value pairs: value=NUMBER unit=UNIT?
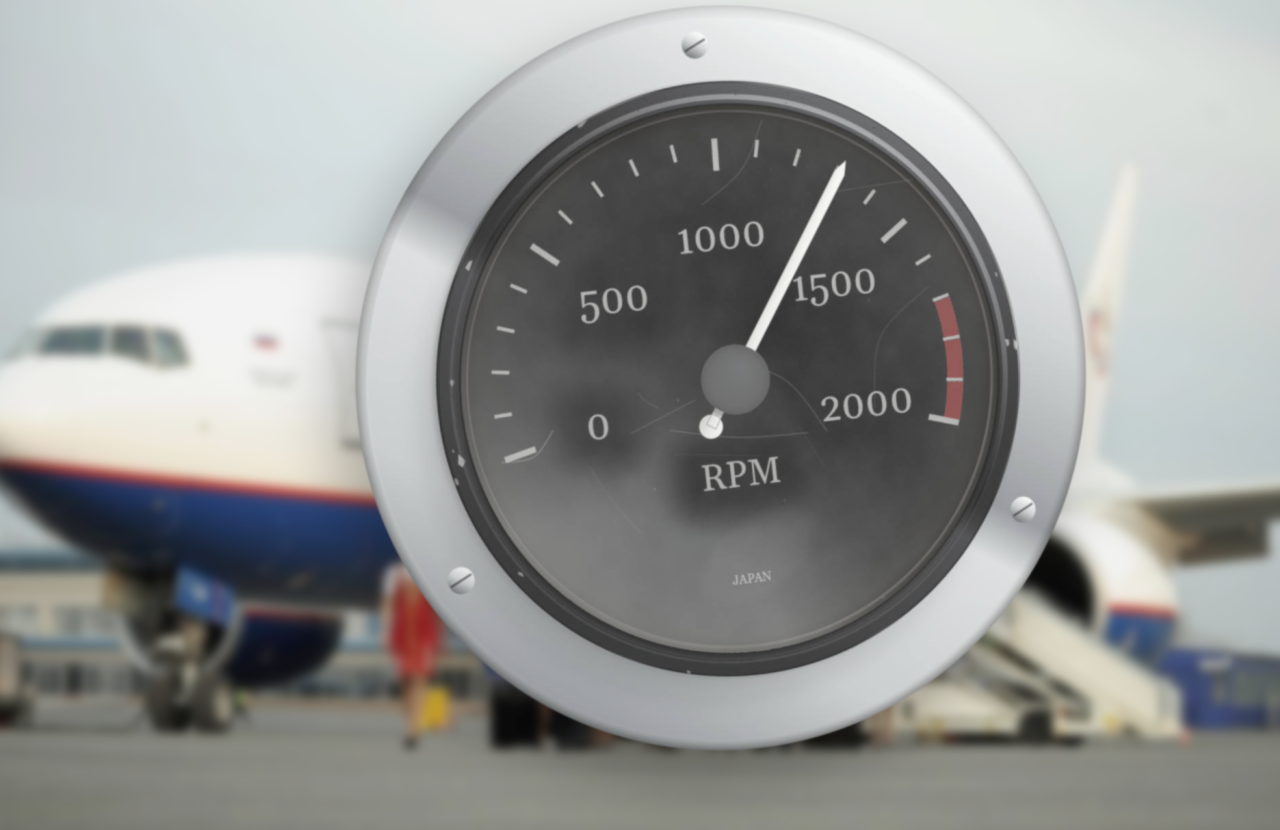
value=1300 unit=rpm
